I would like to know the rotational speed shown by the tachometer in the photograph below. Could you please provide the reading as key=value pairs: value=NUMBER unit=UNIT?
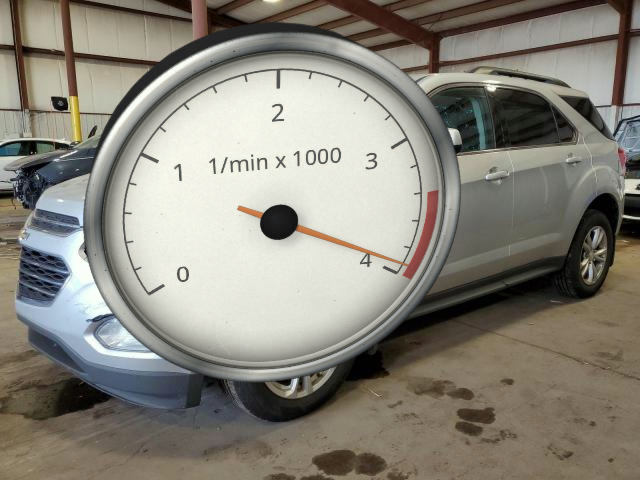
value=3900 unit=rpm
